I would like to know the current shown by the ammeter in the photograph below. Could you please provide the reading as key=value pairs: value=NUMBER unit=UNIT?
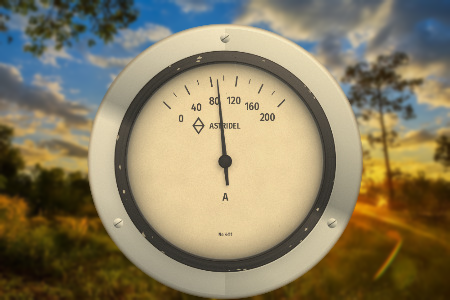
value=90 unit=A
